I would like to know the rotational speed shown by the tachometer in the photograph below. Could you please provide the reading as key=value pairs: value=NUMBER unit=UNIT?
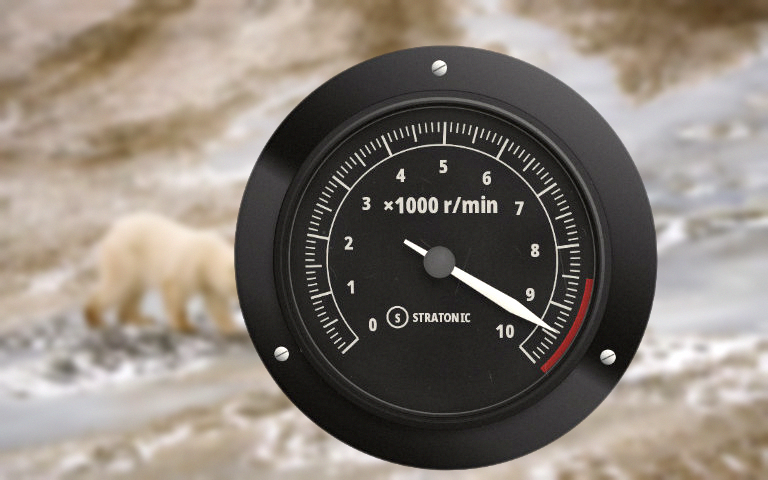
value=9400 unit=rpm
